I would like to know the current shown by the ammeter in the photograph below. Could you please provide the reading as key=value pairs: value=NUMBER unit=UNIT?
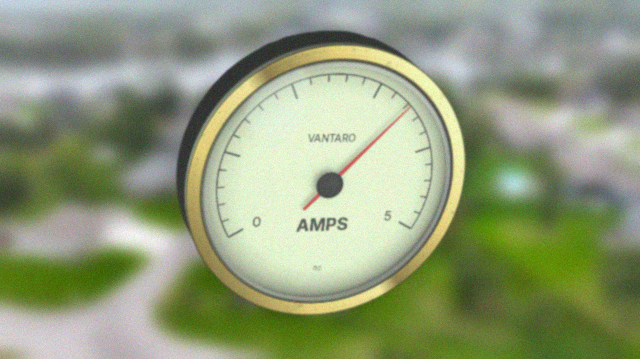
value=3.4 unit=A
